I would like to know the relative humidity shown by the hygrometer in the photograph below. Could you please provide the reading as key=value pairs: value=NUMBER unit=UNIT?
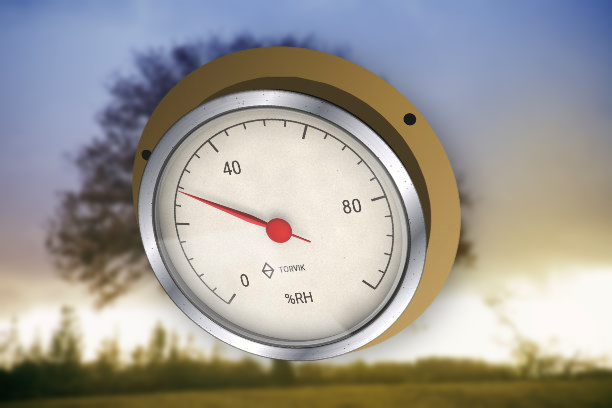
value=28 unit=%
